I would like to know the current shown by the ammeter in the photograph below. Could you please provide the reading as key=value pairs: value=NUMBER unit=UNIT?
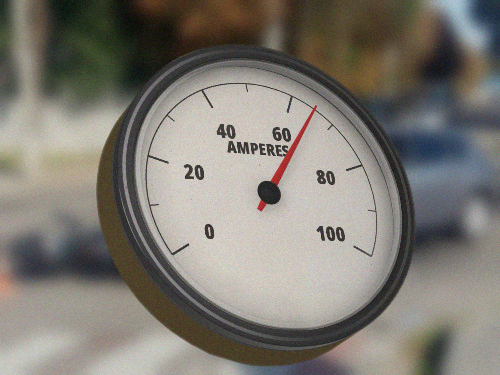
value=65 unit=A
